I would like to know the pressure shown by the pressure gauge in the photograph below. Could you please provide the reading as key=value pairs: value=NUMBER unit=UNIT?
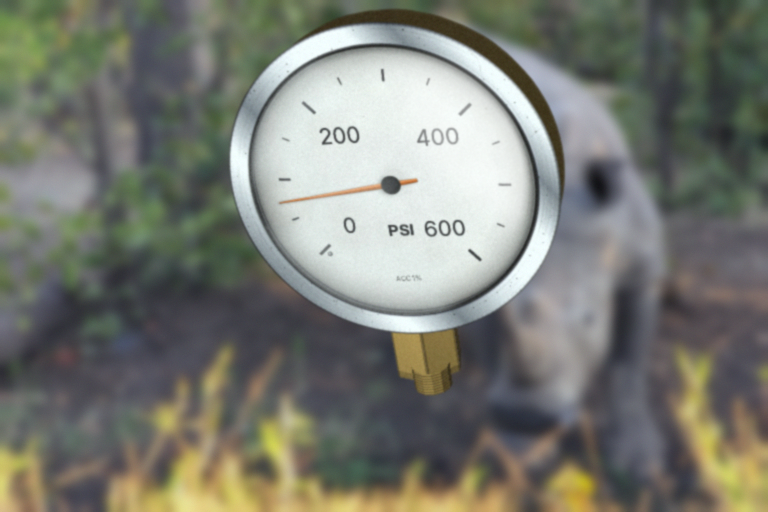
value=75 unit=psi
